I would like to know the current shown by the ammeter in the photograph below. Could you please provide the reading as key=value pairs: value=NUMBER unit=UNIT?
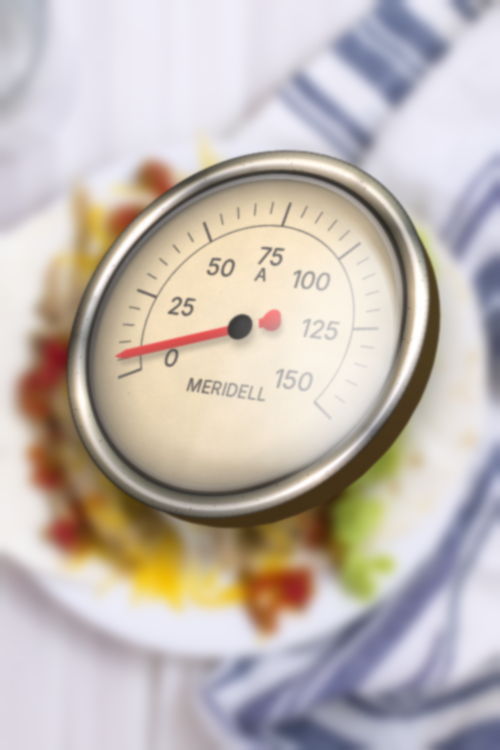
value=5 unit=A
